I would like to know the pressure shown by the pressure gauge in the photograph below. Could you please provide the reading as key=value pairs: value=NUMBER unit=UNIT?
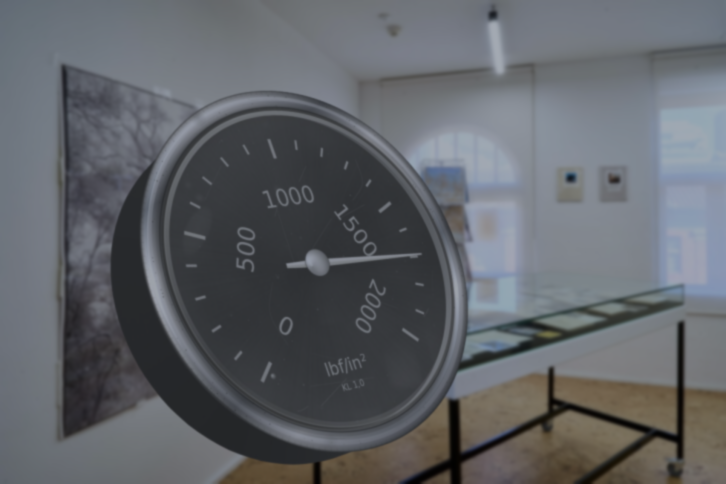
value=1700 unit=psi
